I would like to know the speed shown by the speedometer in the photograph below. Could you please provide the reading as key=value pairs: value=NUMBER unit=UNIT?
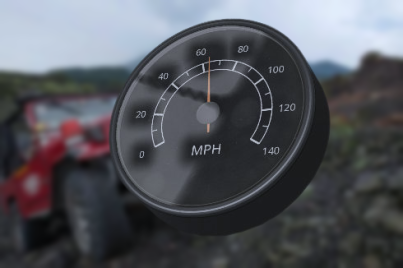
value=65 unit=mph
